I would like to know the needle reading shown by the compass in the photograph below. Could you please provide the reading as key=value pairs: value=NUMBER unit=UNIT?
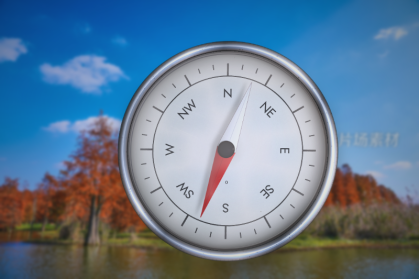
value=200 unit=°
